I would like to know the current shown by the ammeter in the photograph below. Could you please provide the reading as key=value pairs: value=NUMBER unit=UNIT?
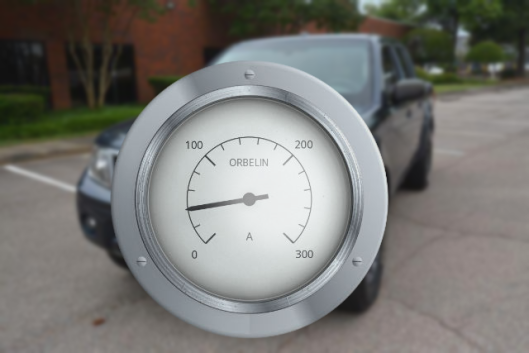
value=40 unit=A
